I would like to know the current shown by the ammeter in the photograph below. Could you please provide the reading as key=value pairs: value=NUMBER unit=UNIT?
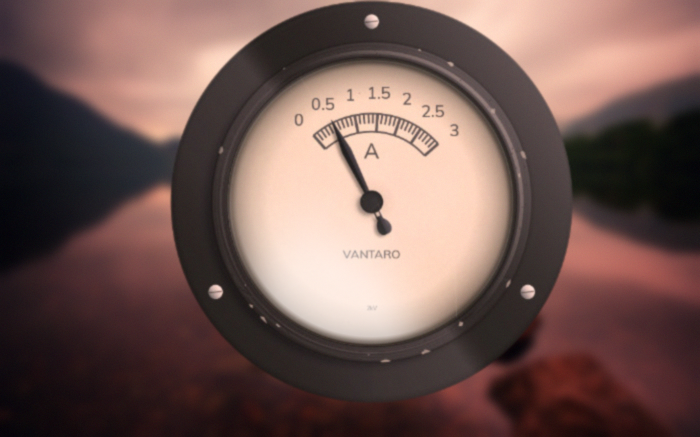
value=0.5 unit=A
